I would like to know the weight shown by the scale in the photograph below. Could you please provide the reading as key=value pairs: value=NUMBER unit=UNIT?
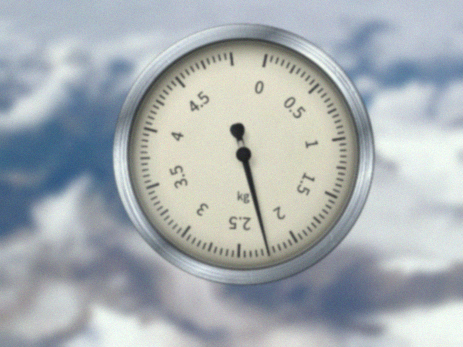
value=2.25 unit=kg
